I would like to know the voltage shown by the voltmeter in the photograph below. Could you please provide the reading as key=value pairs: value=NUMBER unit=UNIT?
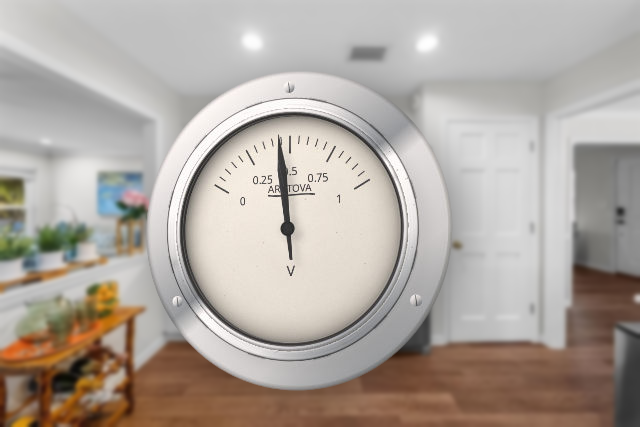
value=0.45 unit=V
